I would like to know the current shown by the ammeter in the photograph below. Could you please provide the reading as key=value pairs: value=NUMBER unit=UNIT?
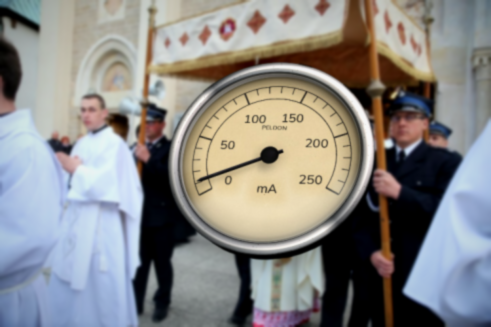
value=10 unit=mA
